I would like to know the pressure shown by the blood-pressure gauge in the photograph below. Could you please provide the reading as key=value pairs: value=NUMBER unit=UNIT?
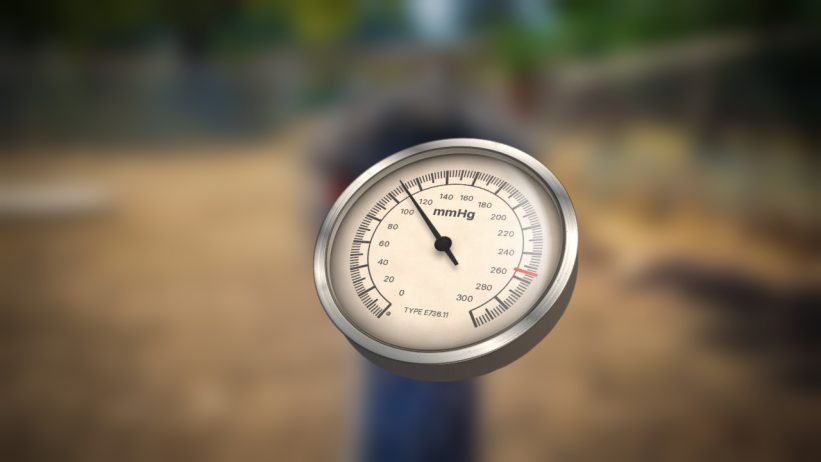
value=110 unit=mmHg
